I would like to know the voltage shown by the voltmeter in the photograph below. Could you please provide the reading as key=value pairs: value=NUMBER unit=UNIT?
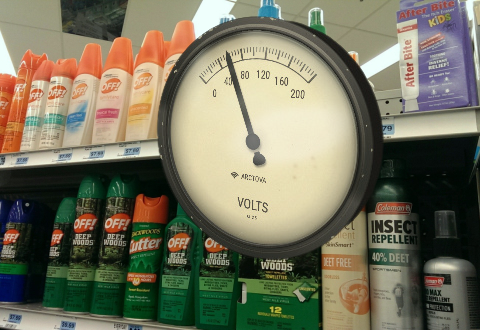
value=60 unit=V
